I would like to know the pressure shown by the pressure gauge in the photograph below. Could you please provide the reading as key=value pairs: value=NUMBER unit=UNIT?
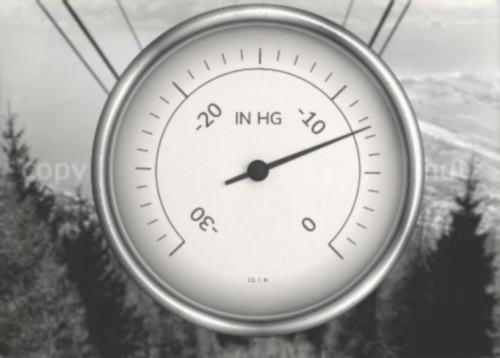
value=-7.5 unit=inHg
